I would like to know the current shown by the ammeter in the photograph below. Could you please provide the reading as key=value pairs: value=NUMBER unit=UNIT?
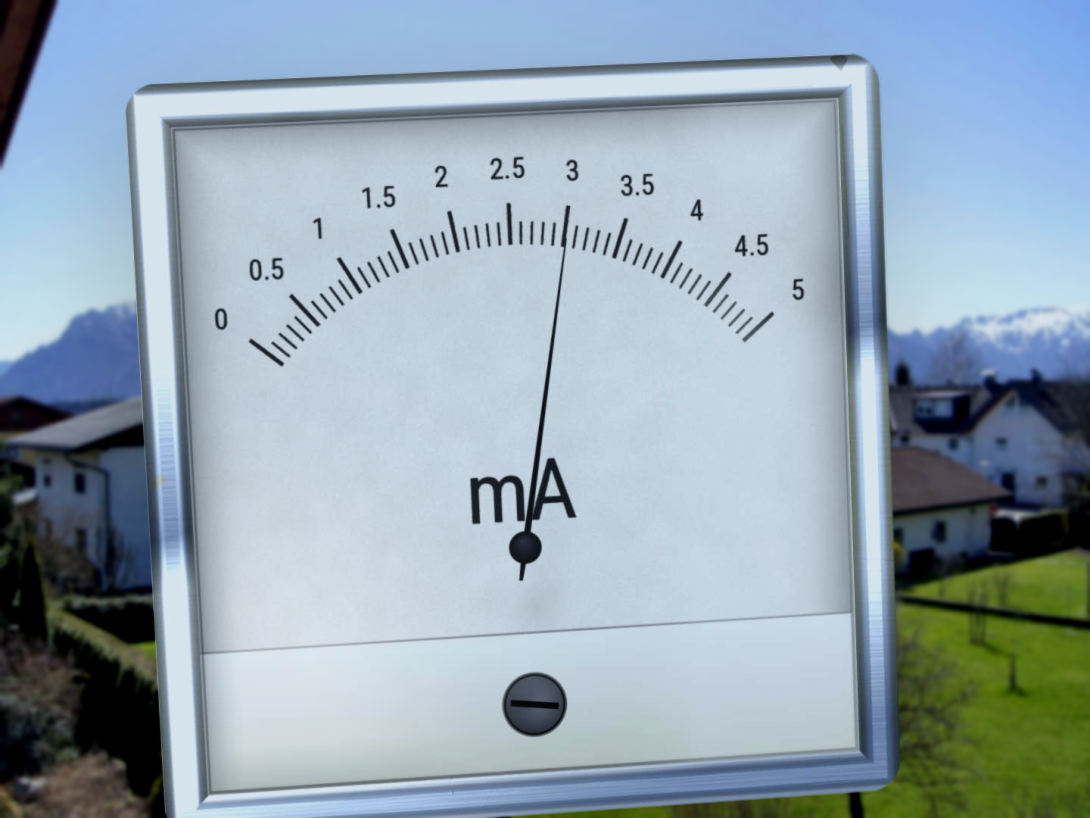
value=3 unit=mA
